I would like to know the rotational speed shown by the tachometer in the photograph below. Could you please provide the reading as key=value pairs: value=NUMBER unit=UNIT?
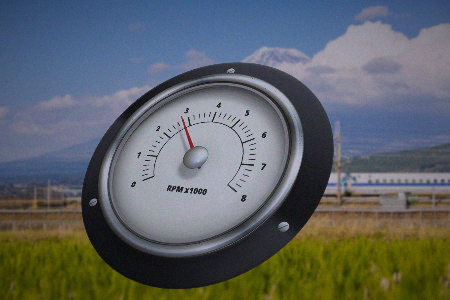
value=2800 unit=rpm
